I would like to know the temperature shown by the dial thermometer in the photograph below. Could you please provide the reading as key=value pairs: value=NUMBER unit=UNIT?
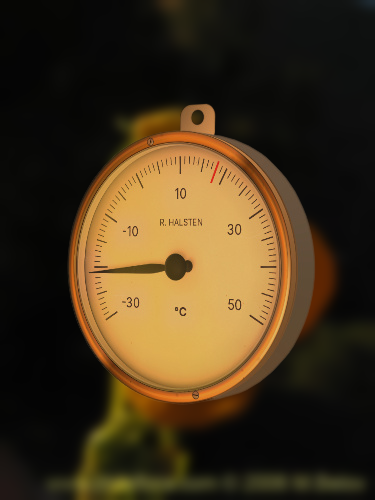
value=-21 unit=°C
